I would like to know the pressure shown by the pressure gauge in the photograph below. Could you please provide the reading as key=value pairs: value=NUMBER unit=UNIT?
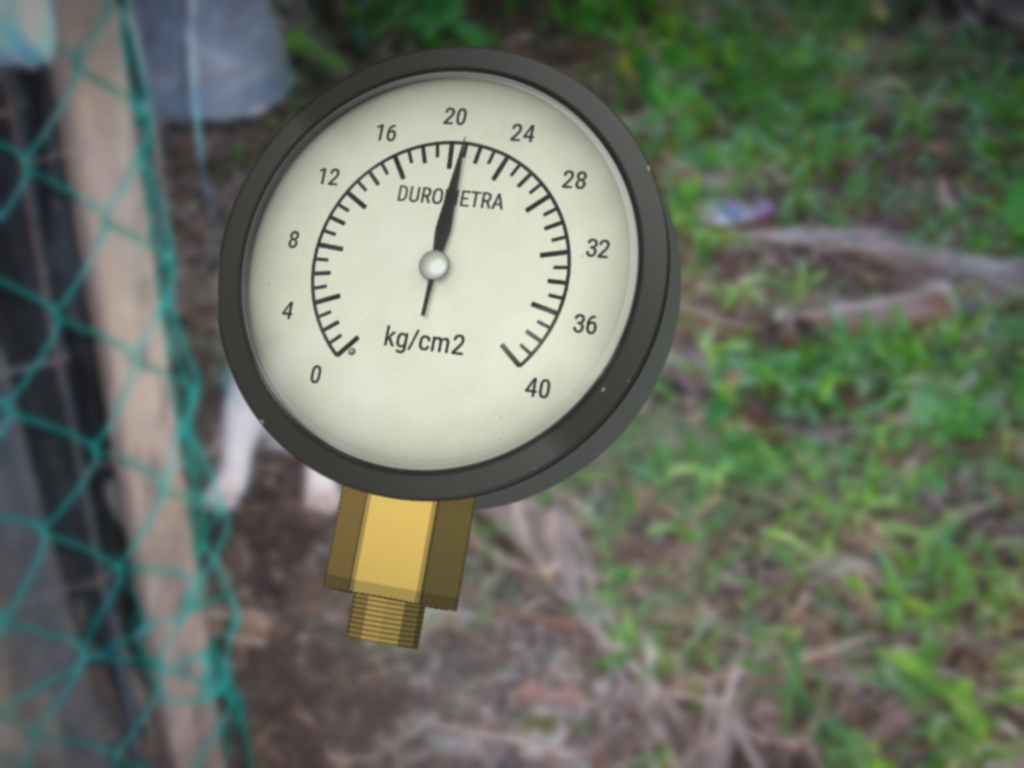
value=21 unit=kg/cm²
